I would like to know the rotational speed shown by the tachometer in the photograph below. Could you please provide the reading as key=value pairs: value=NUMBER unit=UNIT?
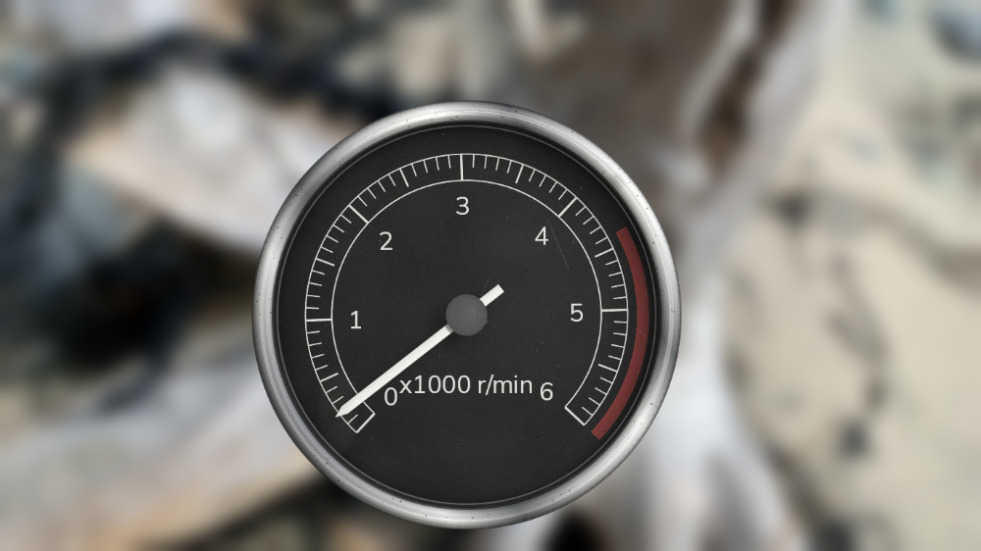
value=200 unit=rpm
